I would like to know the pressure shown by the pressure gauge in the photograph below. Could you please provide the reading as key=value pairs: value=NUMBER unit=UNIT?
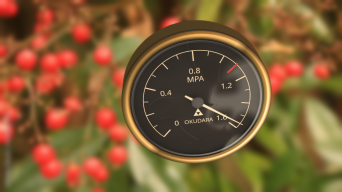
value=1.55 unit=MPa
